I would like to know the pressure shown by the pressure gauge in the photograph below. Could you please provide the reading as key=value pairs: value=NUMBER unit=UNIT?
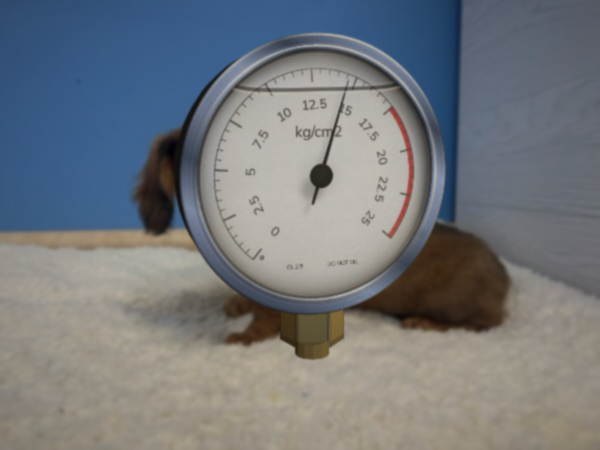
value=14.5 unit=kg/cm²
